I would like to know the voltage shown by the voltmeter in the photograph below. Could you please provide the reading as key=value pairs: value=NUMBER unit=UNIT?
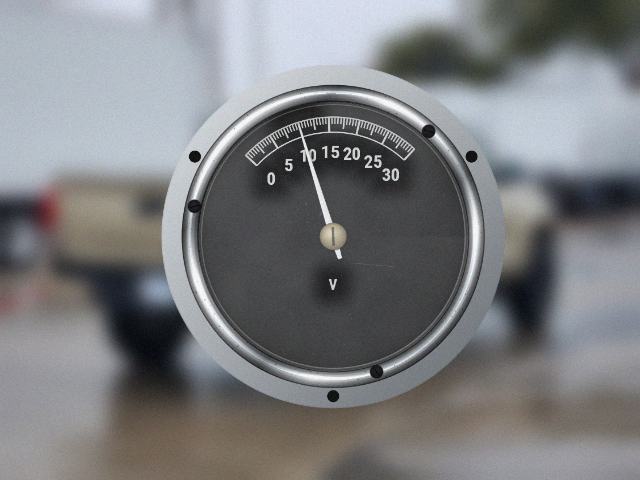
value=10 unit=V
